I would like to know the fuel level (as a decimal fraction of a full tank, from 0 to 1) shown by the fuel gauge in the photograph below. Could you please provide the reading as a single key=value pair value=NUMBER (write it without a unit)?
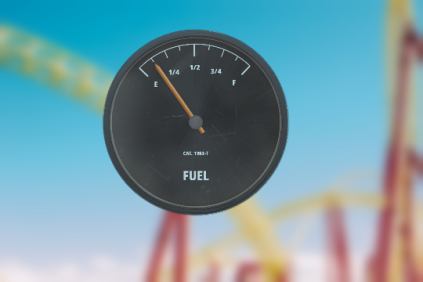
value=0.125
